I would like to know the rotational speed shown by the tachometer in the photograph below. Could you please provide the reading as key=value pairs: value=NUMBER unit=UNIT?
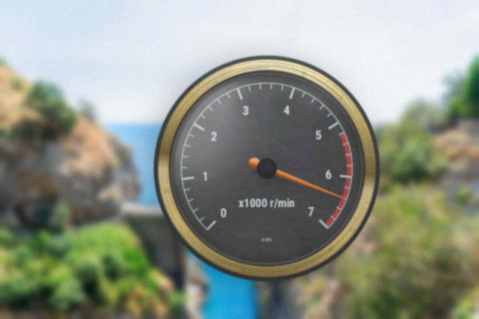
value=6400 unit=rpm
